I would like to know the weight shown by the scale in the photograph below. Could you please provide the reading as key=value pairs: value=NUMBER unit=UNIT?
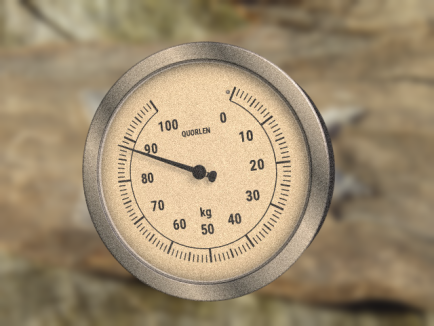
value=88 unit=kg
